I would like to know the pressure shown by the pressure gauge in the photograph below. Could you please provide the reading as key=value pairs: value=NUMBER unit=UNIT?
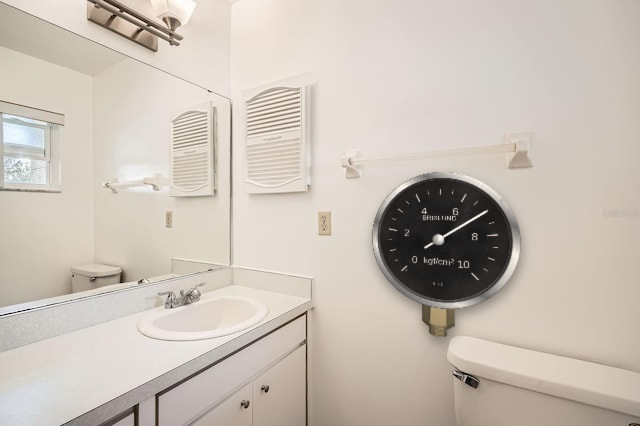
value=7 unit=kg/cm²
